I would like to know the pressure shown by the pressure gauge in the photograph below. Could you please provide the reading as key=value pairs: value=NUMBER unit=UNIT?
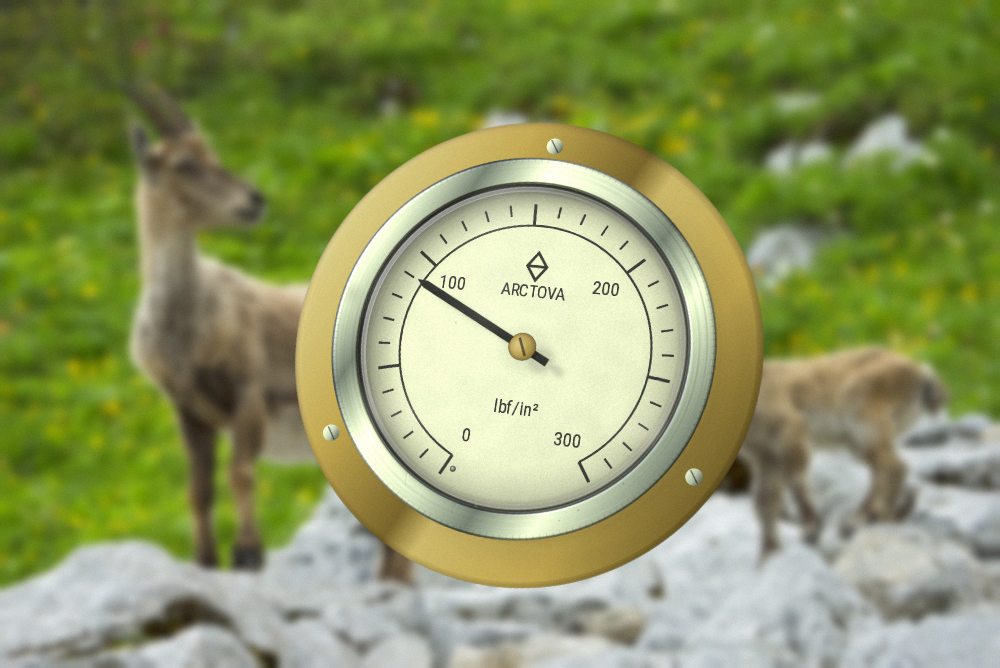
value=90 unit=psi
